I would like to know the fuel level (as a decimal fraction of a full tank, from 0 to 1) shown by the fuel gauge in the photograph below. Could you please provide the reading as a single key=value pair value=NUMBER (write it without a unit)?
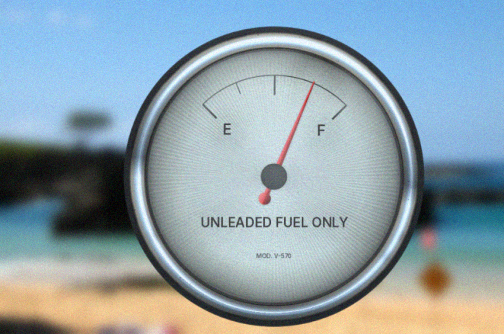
value=0.75
